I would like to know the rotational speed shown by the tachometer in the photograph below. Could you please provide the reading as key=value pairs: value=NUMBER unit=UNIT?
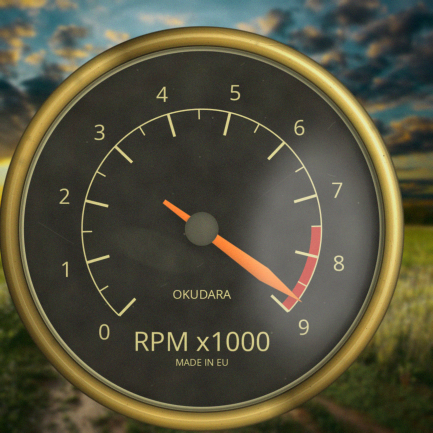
value=8750 unit=rpm
